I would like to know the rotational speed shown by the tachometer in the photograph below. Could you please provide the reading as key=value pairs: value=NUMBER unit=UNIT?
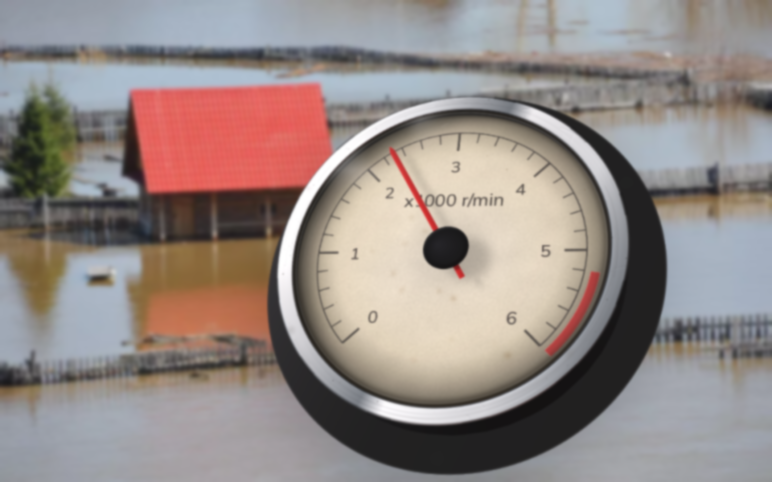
value=2300 unit=rpm
